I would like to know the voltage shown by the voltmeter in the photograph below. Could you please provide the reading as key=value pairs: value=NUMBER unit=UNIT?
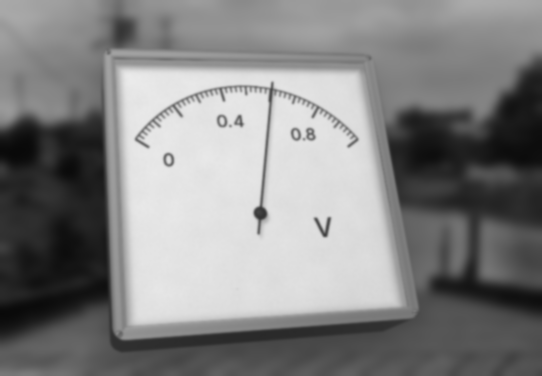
value=0.6 unit=V
